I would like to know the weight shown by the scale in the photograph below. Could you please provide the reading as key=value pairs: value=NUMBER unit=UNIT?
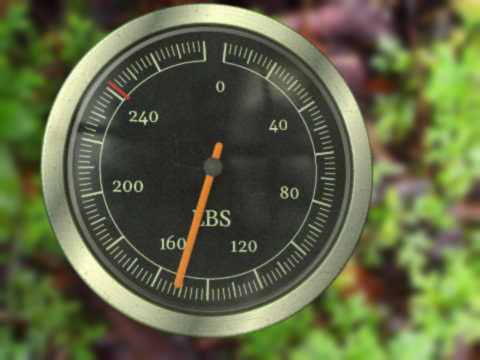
value=152 unit=lb
